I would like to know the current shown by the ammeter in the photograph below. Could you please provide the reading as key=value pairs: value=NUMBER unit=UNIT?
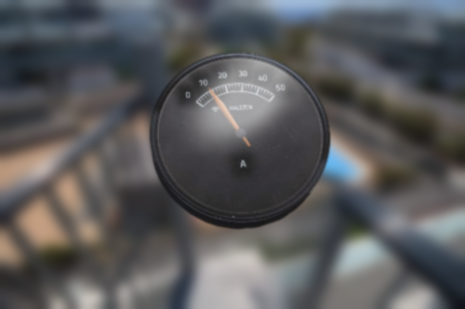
value=10 unit=A
